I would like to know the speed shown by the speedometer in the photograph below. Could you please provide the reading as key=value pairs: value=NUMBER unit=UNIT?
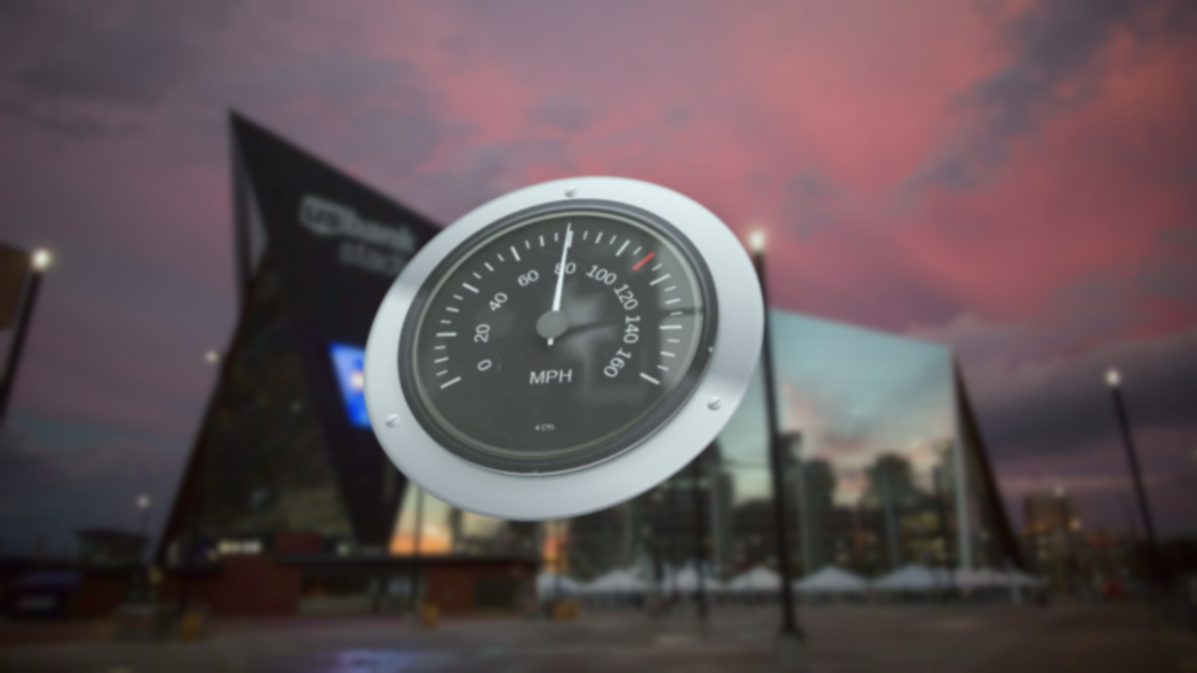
value=80 unit=mph
